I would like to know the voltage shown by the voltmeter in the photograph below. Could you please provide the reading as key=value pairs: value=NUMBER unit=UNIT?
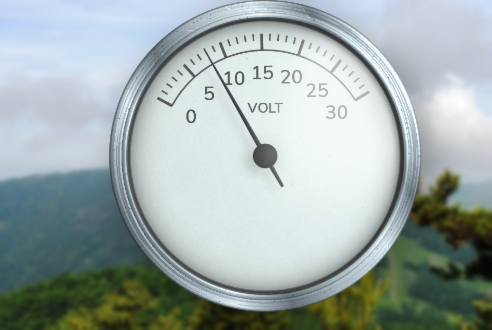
value=8 unit=V
